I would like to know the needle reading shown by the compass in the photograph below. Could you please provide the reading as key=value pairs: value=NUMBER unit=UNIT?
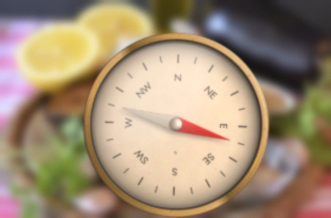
value=105 unit=°
